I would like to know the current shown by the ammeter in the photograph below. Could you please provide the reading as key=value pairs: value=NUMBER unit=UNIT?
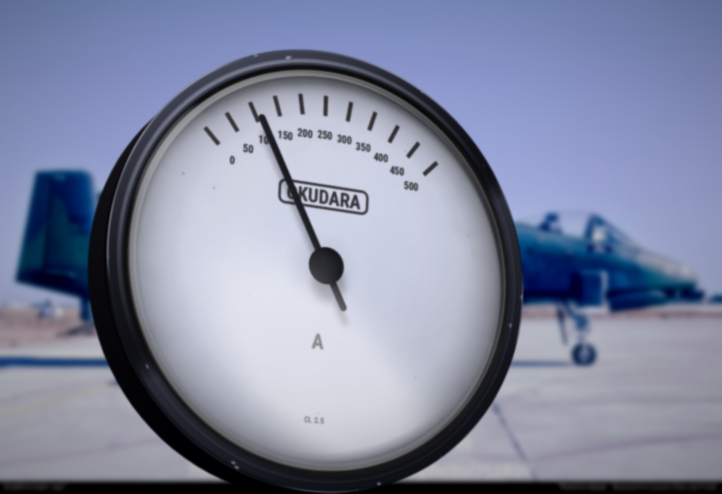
value=100 unit=A
